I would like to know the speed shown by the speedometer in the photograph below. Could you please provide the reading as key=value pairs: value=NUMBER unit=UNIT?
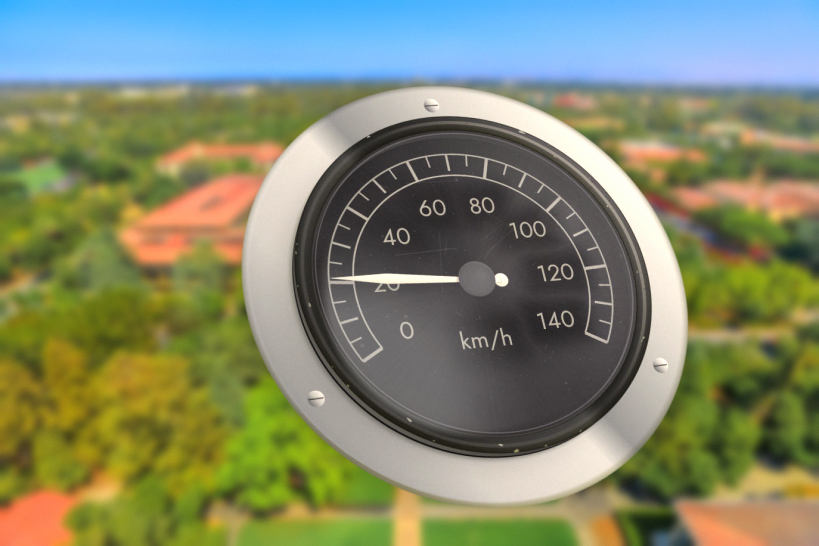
value=20 unit=km/h
